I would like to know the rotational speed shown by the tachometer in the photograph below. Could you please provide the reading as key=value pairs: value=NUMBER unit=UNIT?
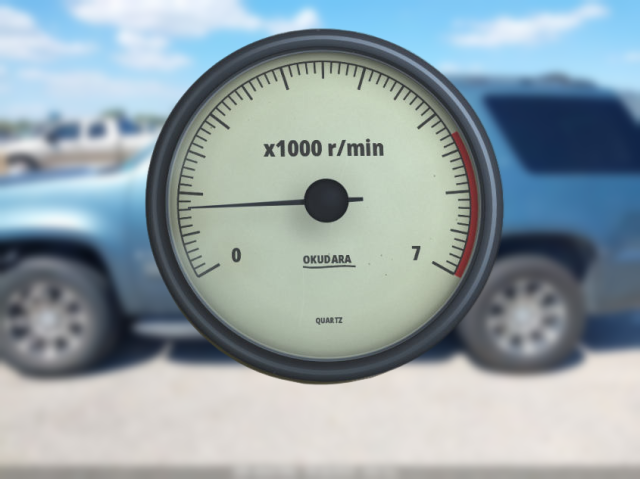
value=800 unit=rpm
